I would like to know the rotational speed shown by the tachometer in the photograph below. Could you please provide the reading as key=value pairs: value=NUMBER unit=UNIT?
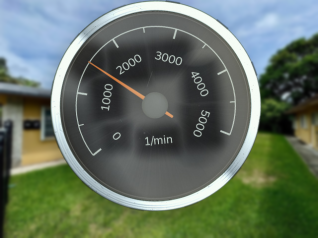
value=1500 unit=rpm
